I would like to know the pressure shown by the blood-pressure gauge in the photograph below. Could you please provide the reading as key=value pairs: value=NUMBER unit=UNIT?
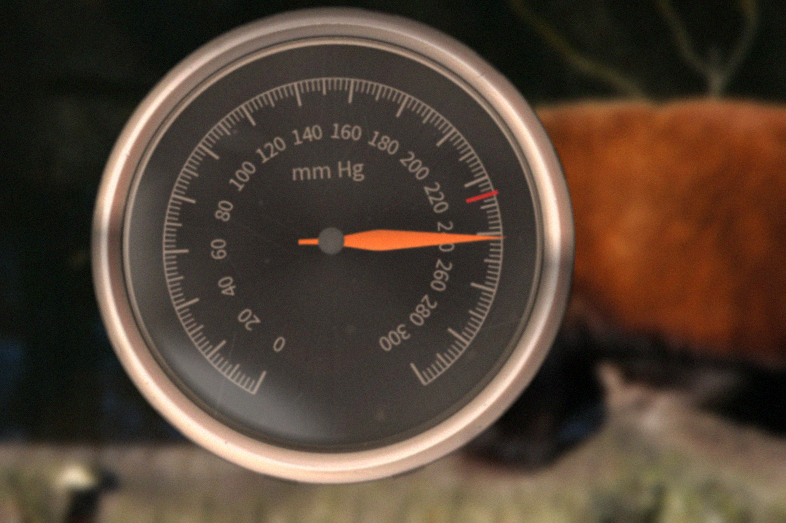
value=242 unit=mmHg
